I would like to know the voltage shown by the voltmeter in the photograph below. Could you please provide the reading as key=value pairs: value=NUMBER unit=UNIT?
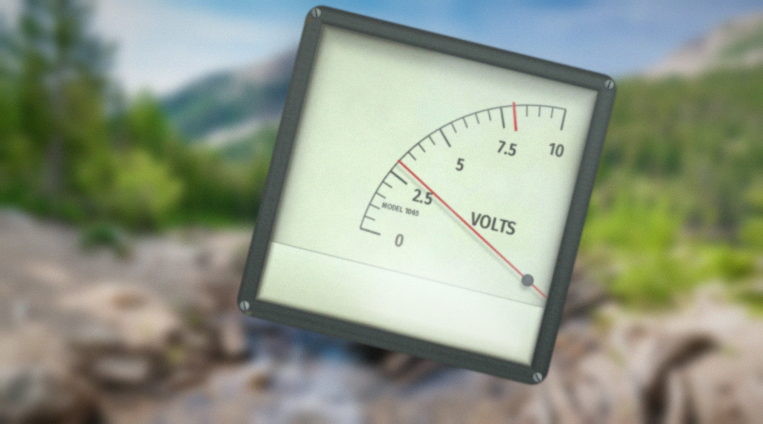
value=3 unit=V
